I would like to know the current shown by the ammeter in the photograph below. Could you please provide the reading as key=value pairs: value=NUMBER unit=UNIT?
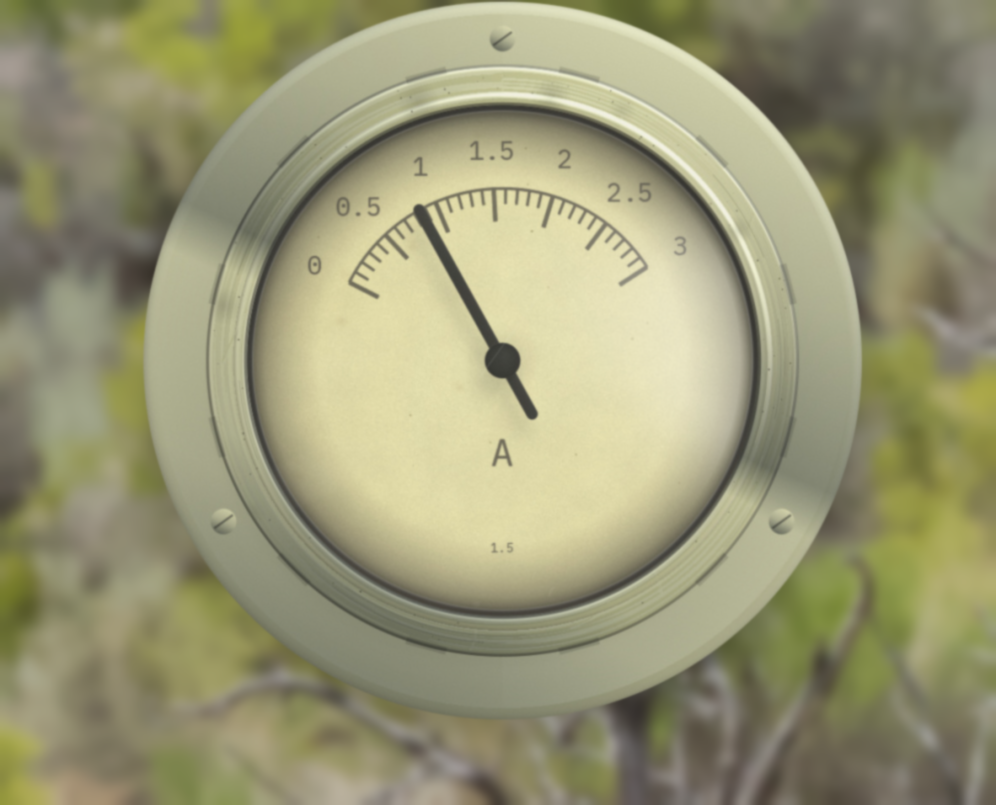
value=0.85 unit=A
